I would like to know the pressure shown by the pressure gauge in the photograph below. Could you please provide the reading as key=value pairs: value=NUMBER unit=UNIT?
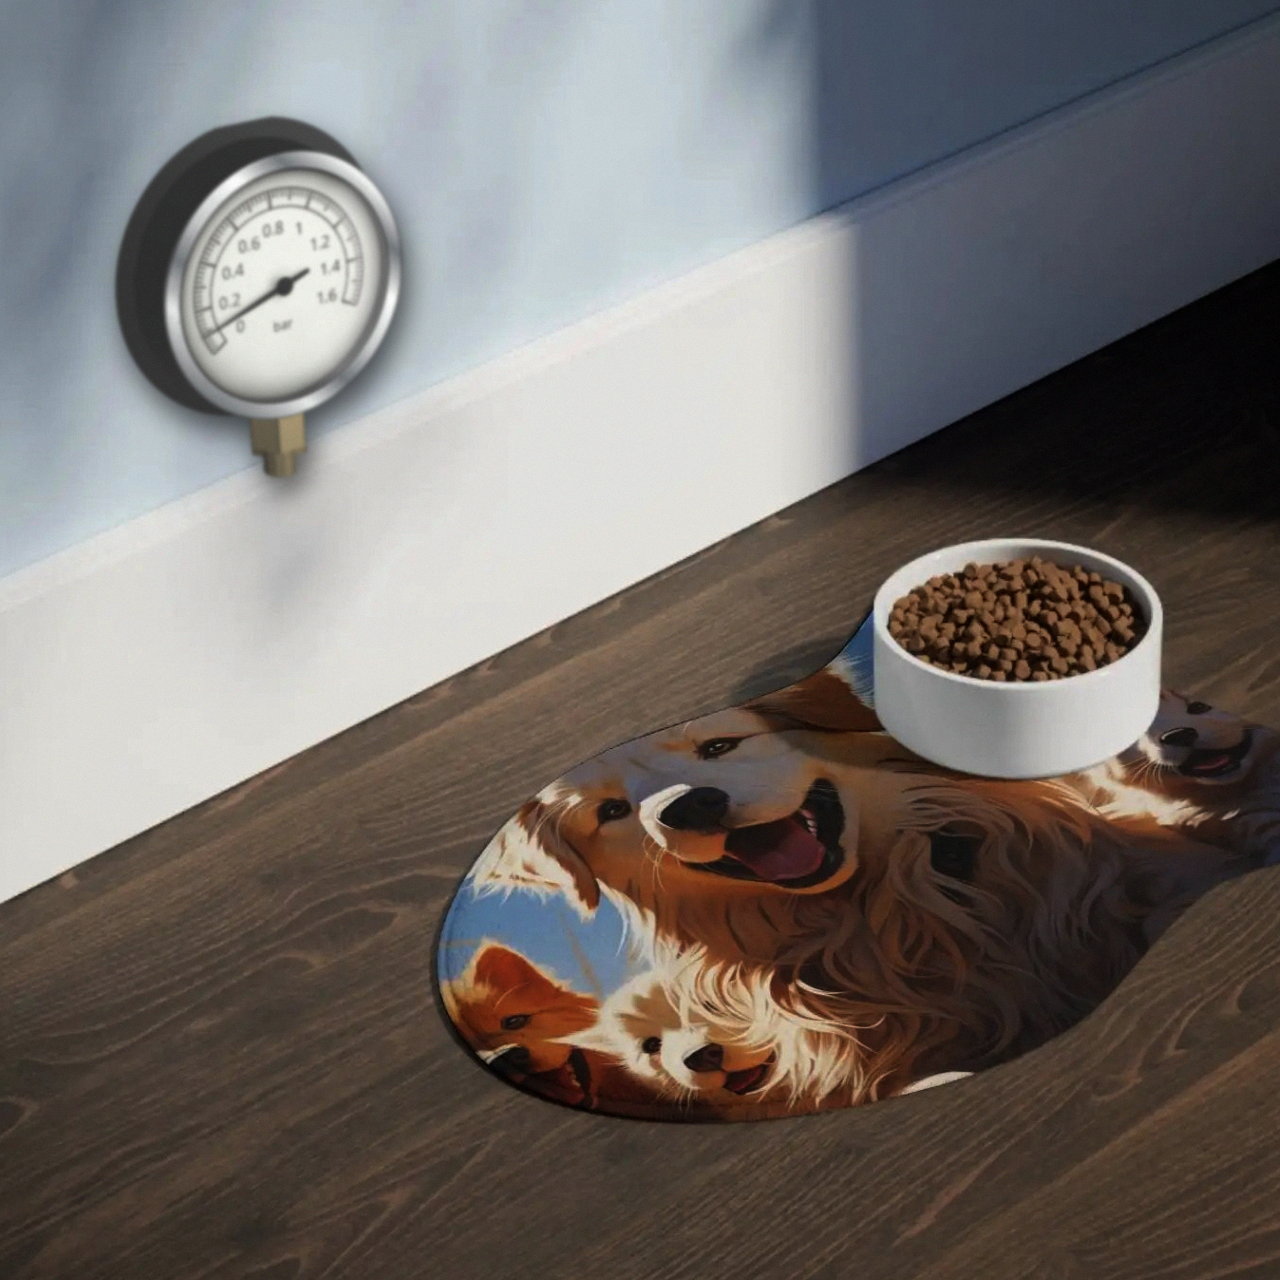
value=0.1 unit=bar
